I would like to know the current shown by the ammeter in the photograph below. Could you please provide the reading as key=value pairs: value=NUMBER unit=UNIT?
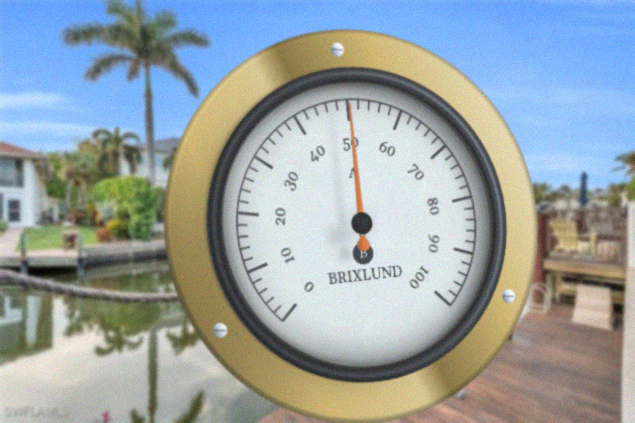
value=50 unit=A
